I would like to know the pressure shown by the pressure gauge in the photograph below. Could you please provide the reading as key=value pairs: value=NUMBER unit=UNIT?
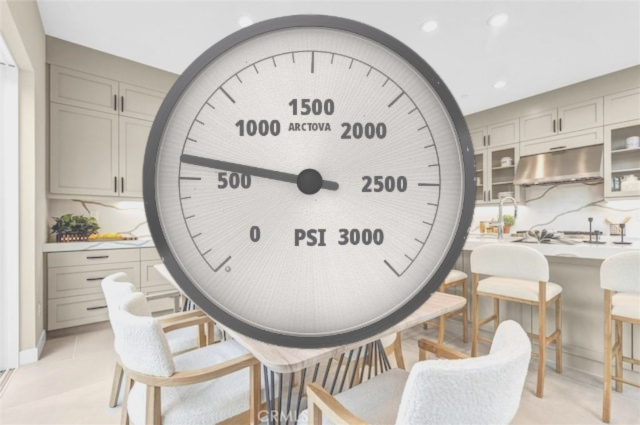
value=600 unit=psi
